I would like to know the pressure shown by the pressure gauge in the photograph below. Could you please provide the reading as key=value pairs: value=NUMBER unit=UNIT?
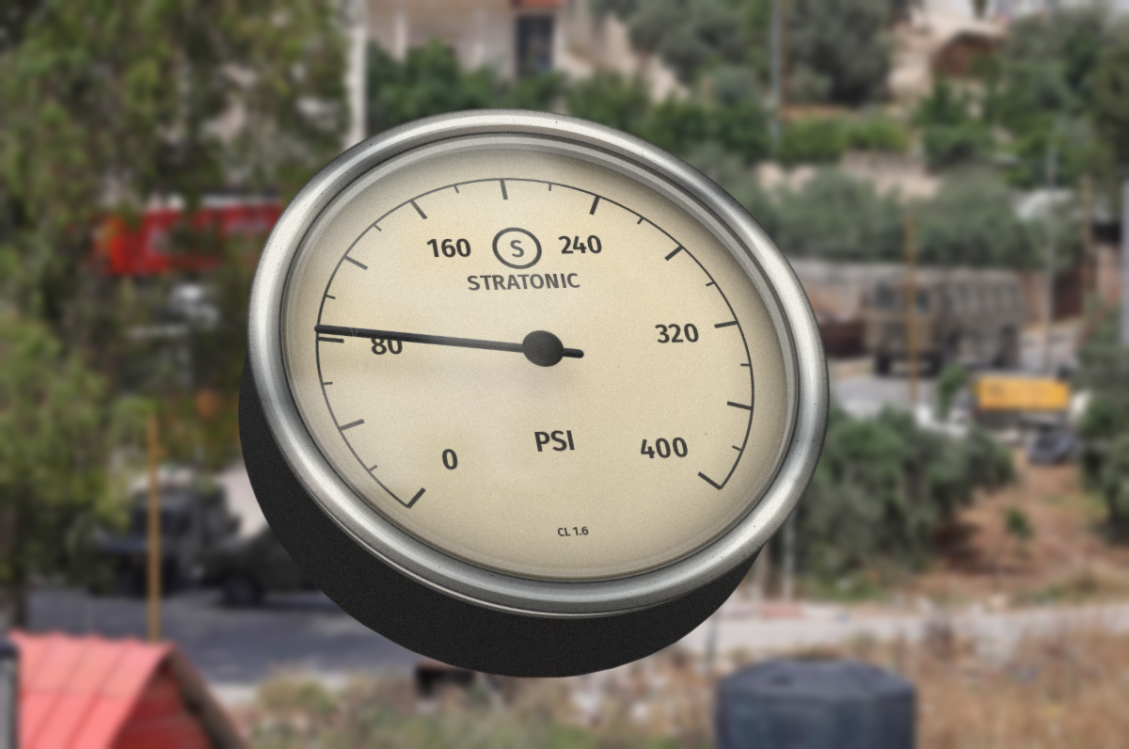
value=80 unit=psi
